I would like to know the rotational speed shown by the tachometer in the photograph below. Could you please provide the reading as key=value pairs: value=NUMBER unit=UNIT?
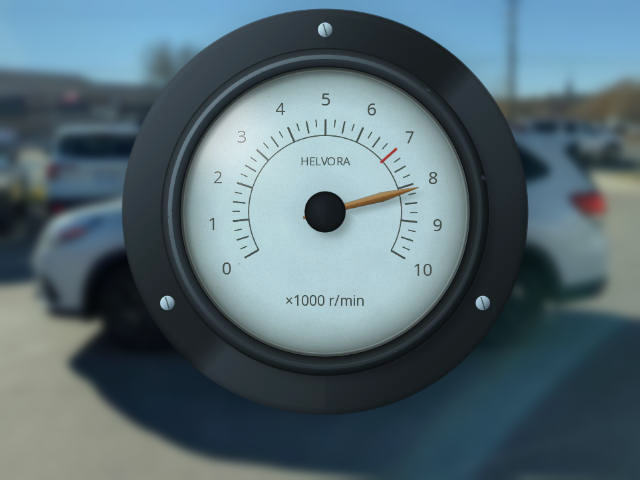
value=8125 unit=rpm
